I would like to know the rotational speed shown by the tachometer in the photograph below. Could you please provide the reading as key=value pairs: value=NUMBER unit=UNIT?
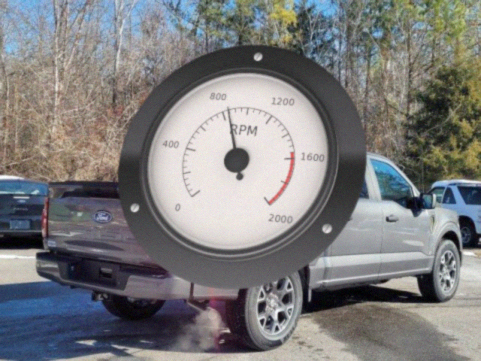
value=850 unit=rpm
